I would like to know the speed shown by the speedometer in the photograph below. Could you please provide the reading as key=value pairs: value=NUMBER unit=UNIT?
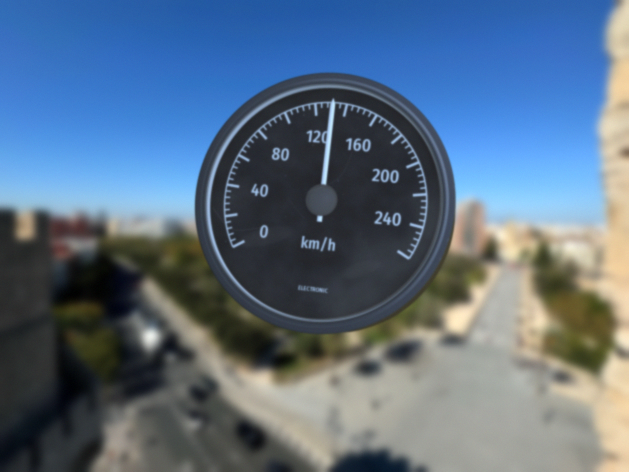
value=132 unit=km/h
